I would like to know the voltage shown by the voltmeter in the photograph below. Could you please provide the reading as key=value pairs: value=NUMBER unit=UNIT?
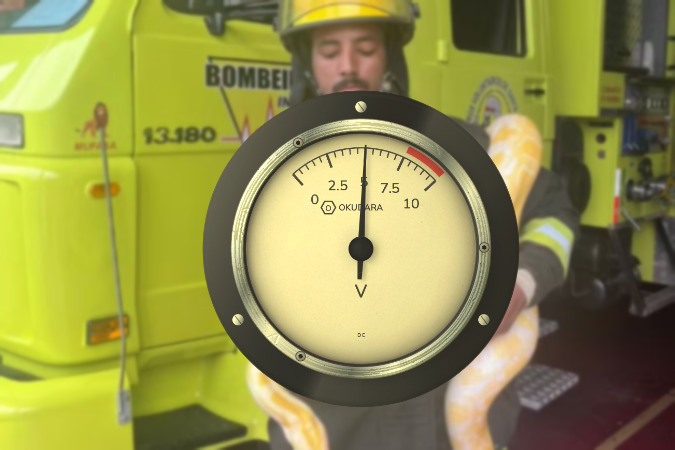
value=5 unit=V
